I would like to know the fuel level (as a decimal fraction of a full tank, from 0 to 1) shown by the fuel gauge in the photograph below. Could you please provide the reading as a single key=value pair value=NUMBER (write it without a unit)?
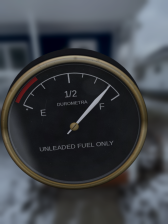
value=0.875
